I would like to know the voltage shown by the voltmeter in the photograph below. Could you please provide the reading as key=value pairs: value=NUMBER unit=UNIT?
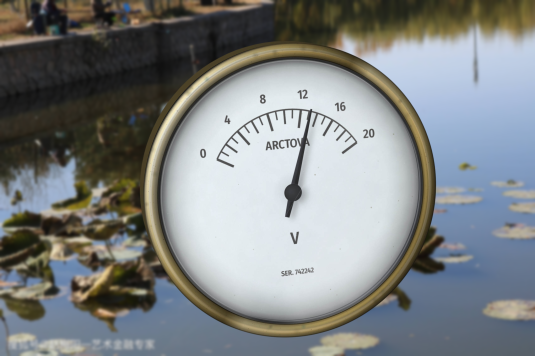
value=13 unit=V
